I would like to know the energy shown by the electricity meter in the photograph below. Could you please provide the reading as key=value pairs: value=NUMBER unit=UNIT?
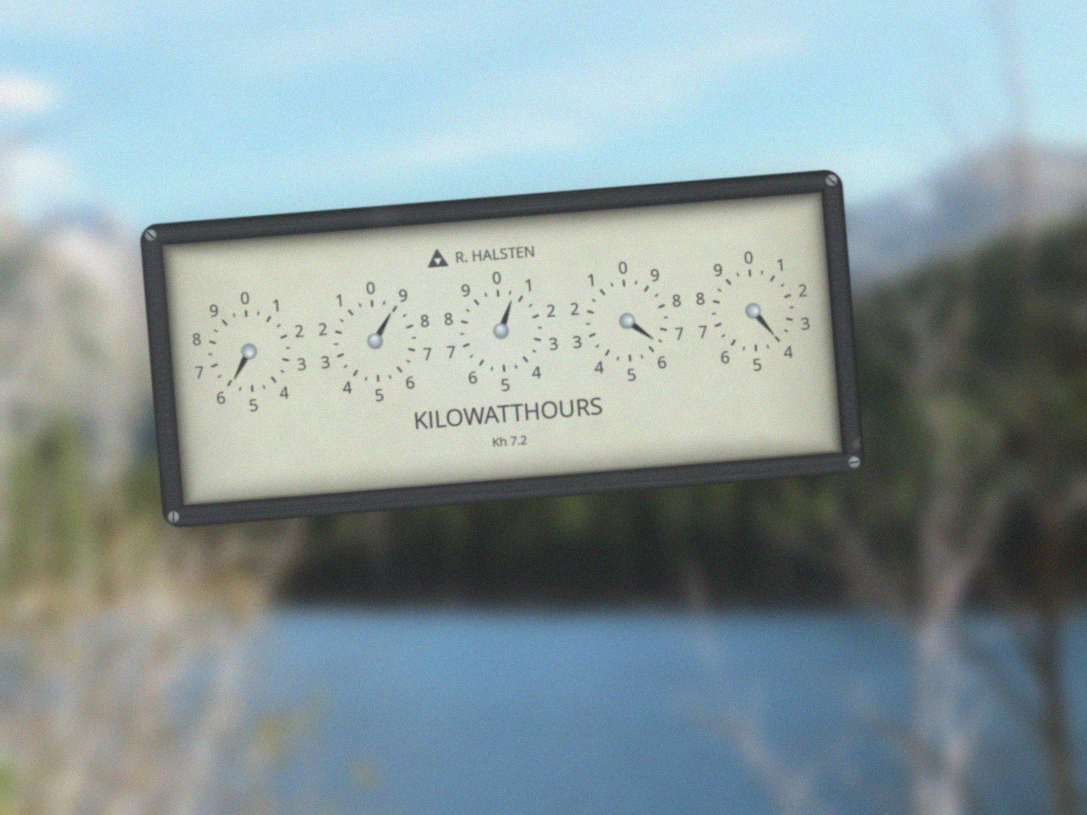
value=59064 unit=kWh
